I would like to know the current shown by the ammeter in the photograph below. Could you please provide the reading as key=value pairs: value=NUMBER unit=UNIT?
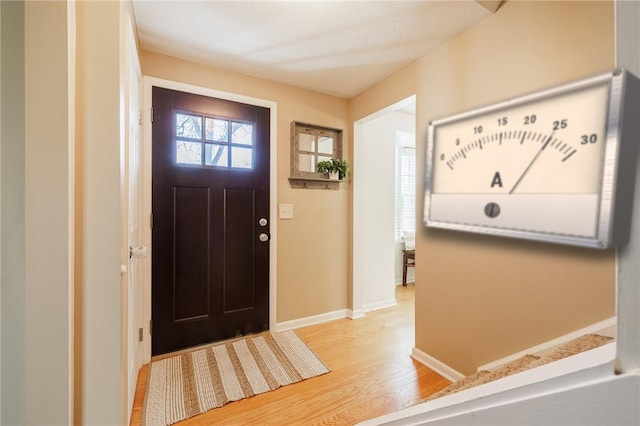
value=25 unit=A
